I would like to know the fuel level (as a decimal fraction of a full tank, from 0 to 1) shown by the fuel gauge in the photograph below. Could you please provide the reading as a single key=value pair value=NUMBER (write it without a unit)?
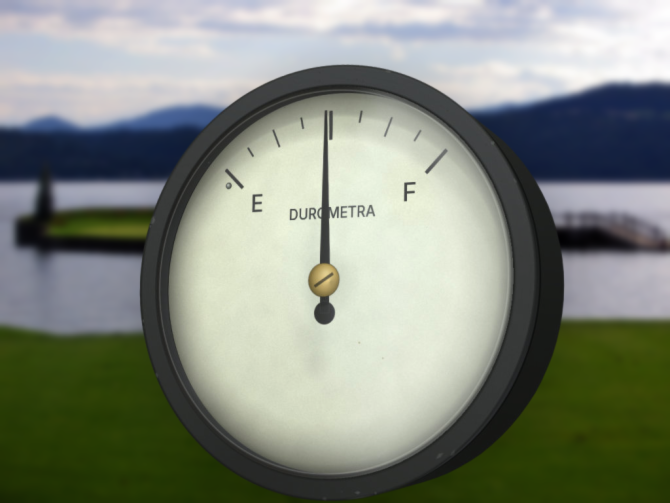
value=0.5
